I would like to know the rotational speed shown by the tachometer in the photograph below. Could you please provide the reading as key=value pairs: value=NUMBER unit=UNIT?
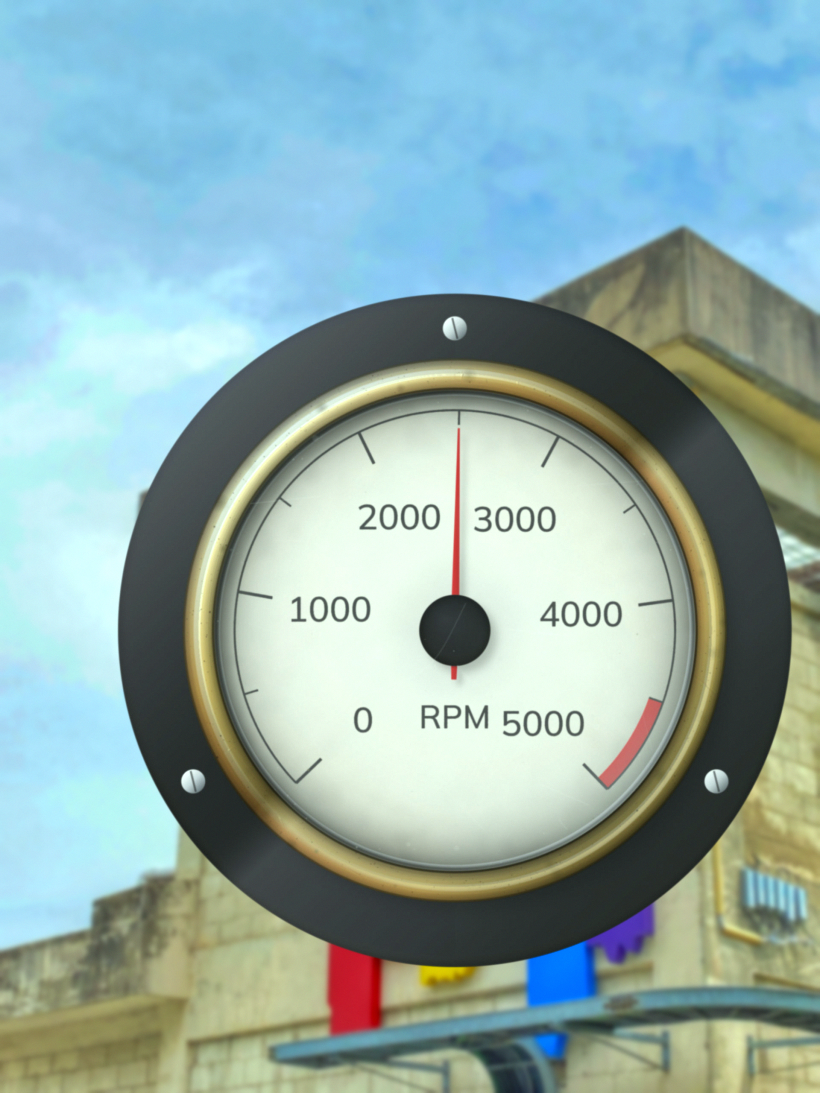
value=2500 unit=rpm
